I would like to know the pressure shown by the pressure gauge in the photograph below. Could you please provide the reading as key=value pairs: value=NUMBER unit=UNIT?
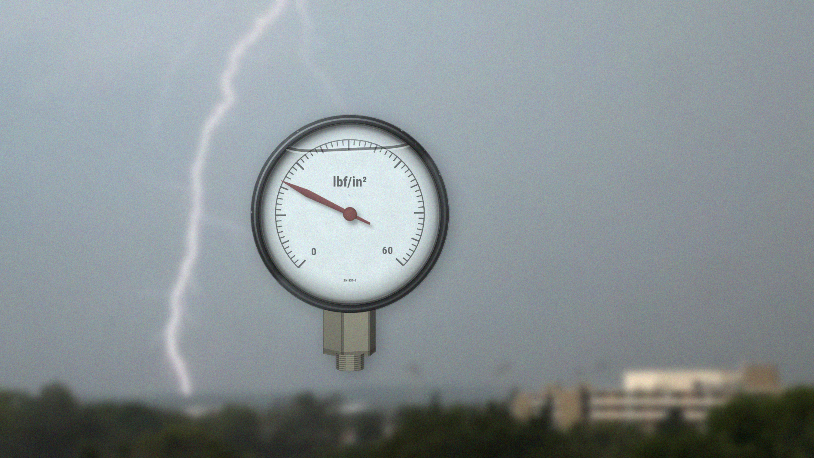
value=16 unit=psi
